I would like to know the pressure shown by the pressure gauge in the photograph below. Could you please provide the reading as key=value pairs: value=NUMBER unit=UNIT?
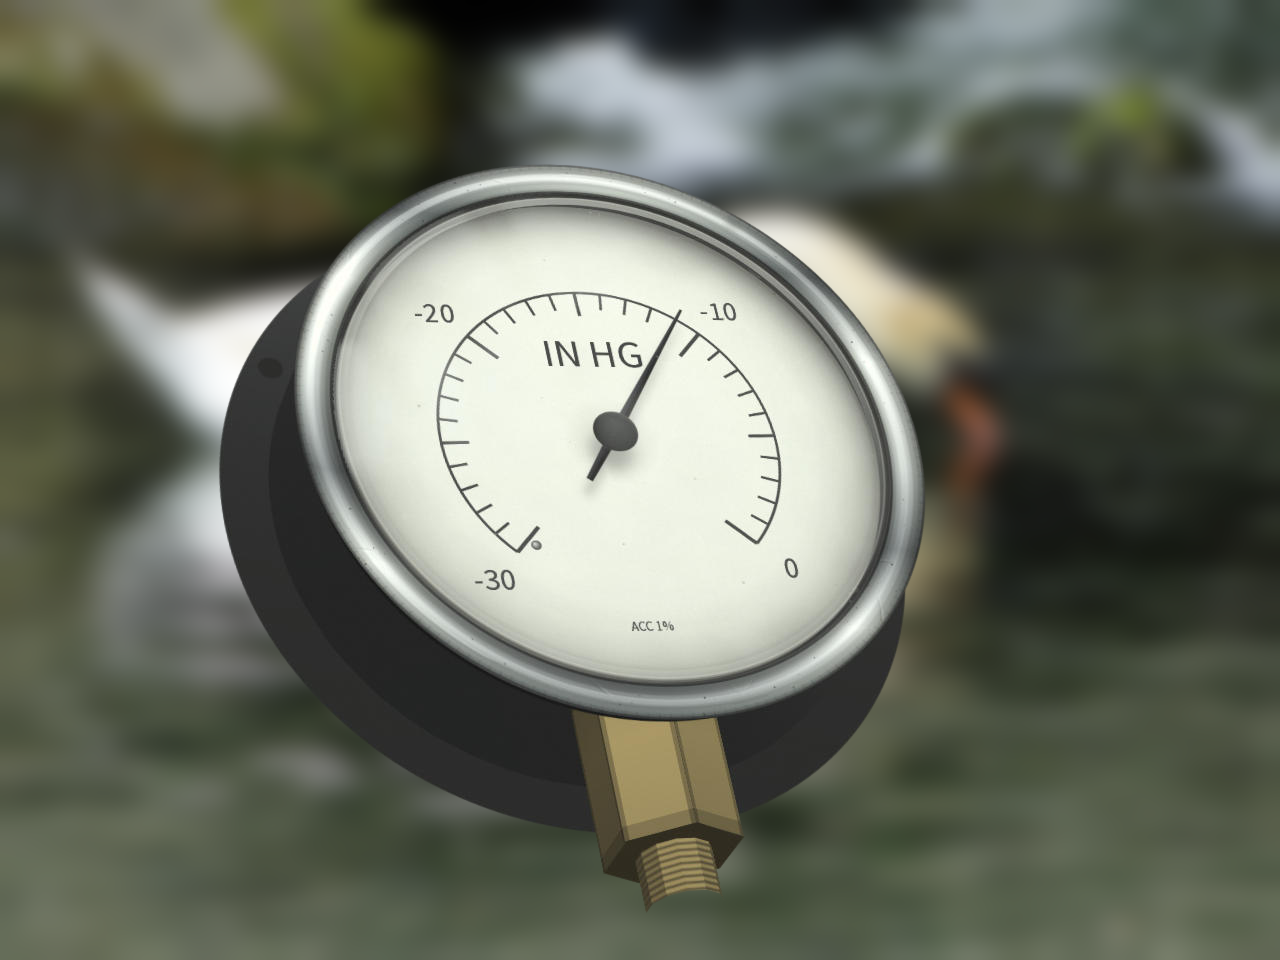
value=-11 unit=inHg
